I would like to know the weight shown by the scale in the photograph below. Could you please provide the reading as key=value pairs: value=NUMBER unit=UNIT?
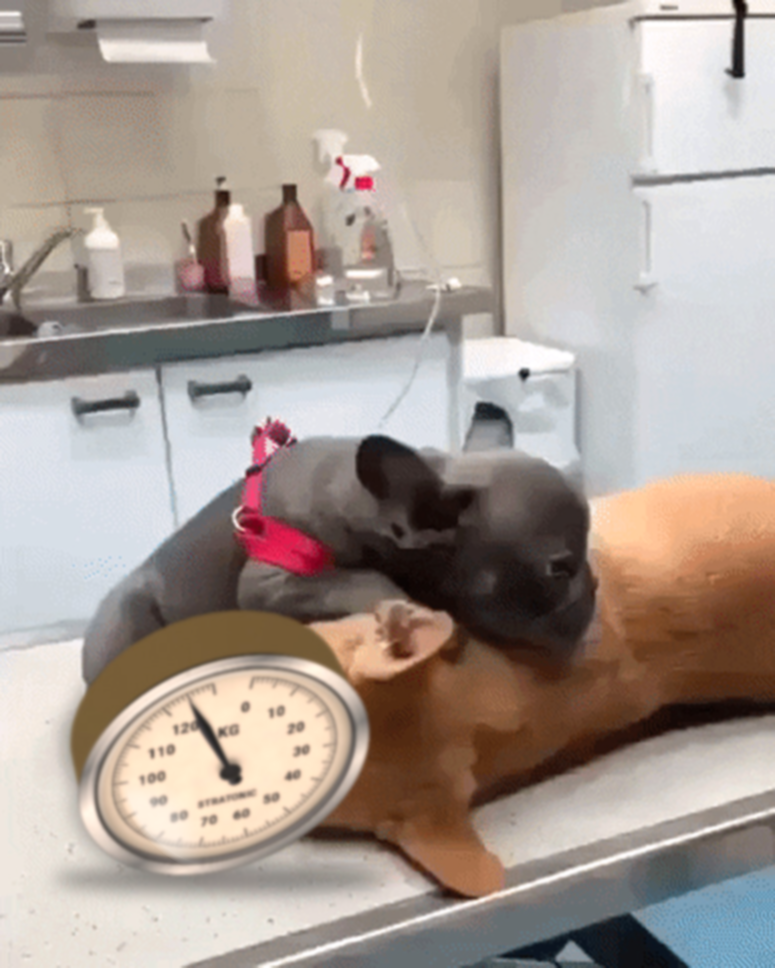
value=125 unit=kg
